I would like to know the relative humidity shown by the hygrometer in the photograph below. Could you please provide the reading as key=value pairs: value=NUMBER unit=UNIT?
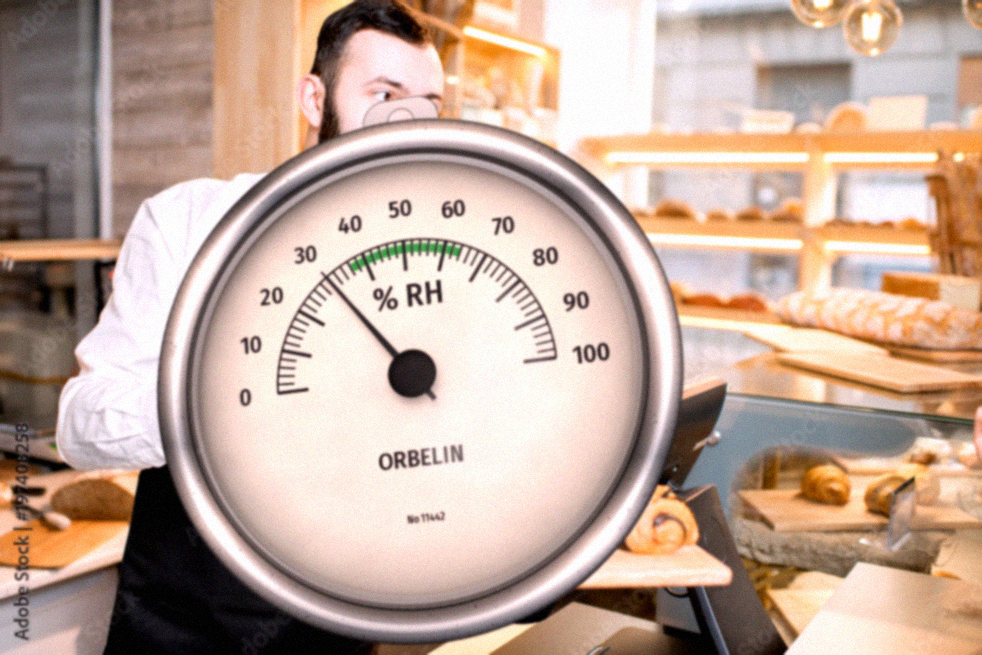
value=30 unit=%
